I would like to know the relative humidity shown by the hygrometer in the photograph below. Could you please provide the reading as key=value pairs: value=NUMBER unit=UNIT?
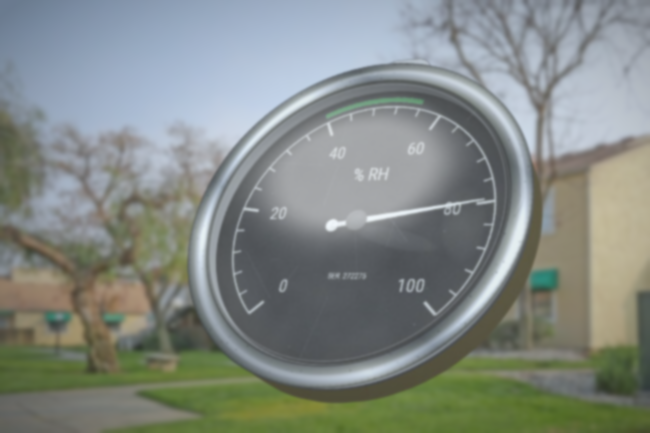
value=80 unit=%
